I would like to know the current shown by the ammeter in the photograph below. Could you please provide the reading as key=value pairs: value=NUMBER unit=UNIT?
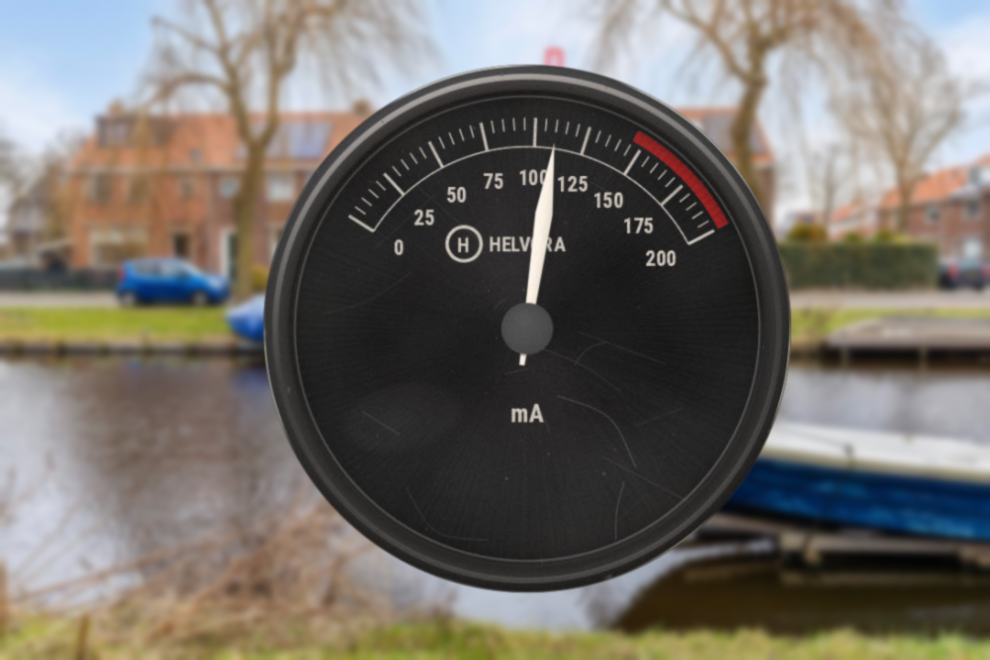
value=110 unit=mA
